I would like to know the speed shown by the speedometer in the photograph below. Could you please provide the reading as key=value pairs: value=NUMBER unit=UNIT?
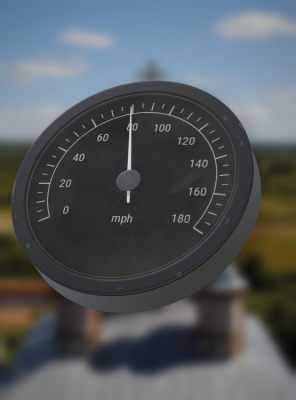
value=80 unit=mph
